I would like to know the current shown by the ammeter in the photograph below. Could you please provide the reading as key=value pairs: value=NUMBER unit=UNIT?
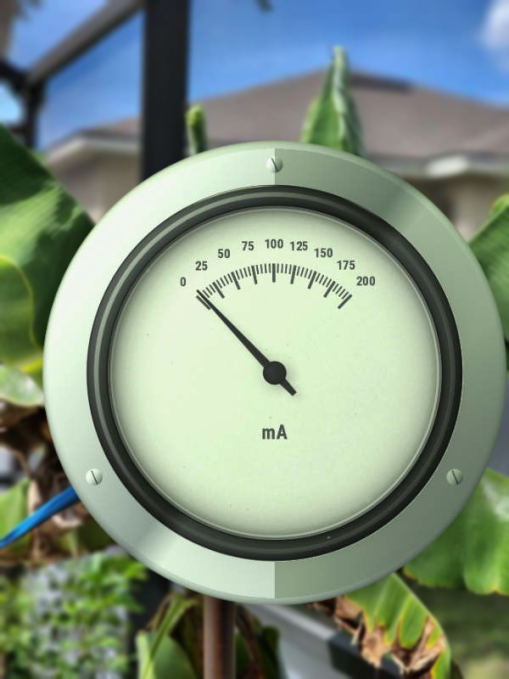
value=5 unit=mA
